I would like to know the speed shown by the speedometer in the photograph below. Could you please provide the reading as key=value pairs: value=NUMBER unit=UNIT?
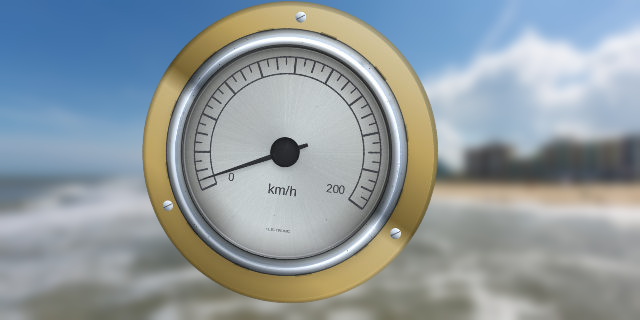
value=5 unit=km/h
